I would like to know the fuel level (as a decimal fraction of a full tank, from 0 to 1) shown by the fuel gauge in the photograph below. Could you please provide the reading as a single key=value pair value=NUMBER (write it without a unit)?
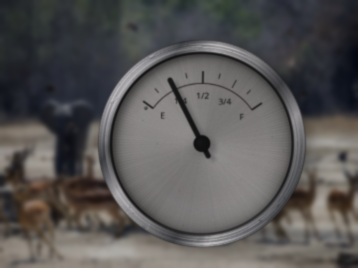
value=0.25
